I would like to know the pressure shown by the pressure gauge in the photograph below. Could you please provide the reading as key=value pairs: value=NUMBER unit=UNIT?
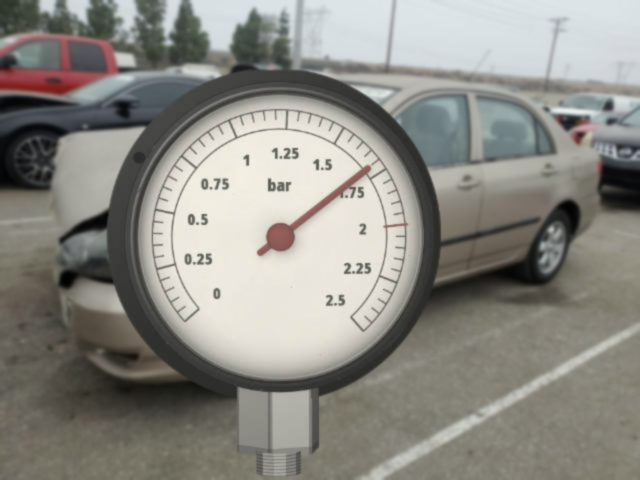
value=1.7 unit=bar
